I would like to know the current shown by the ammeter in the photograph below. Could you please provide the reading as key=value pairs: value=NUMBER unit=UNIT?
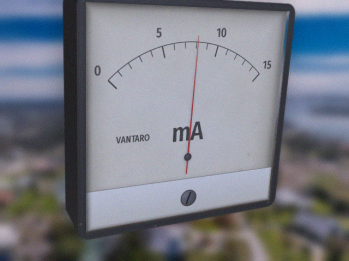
value=8 unit=mA
